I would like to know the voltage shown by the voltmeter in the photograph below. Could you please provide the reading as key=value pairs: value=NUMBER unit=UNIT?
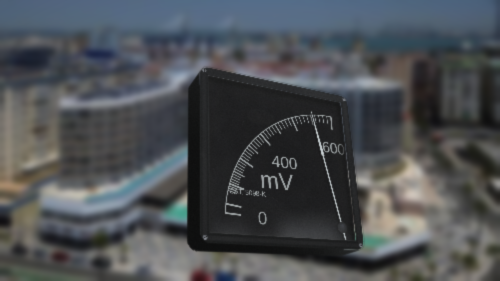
value=550 unit=mV
